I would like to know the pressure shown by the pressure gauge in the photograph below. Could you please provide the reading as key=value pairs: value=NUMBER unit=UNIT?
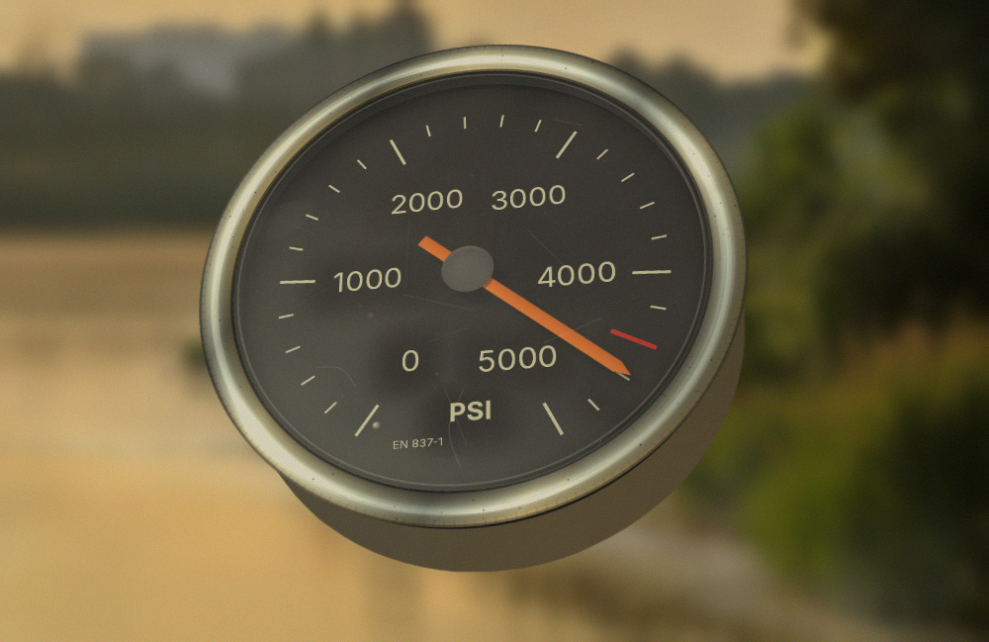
value=4600 unit=psi
